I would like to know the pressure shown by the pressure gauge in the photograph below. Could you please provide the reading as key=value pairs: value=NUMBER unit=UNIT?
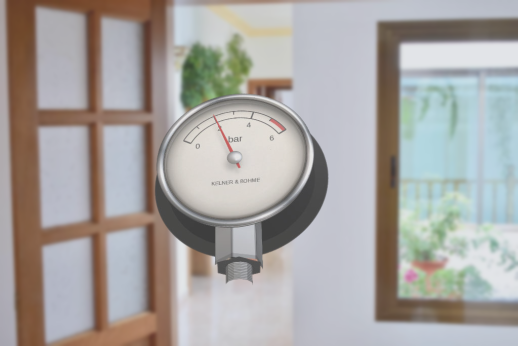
value=2 unit=bar
